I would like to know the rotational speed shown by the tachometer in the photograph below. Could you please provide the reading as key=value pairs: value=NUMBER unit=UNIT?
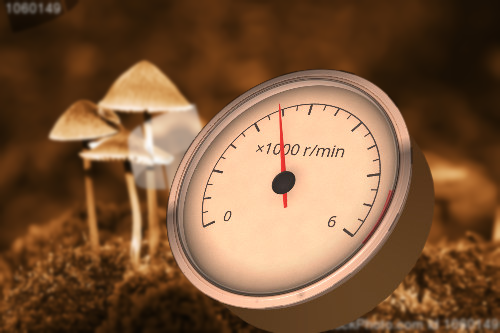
value=2500 unit=rpm
